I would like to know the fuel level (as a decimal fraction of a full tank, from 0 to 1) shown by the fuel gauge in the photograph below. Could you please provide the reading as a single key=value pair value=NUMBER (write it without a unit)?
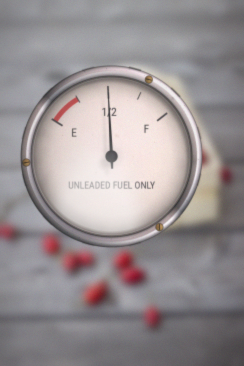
value=0.5
